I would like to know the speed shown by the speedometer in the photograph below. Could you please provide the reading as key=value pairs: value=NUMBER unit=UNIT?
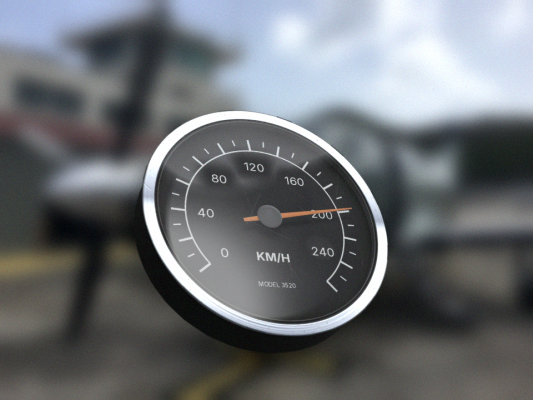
value=200 unit=km/h
